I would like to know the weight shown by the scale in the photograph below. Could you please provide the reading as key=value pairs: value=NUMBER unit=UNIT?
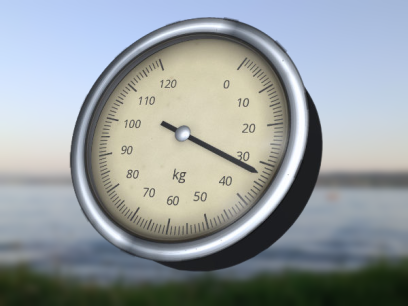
value=33 unit=kg
